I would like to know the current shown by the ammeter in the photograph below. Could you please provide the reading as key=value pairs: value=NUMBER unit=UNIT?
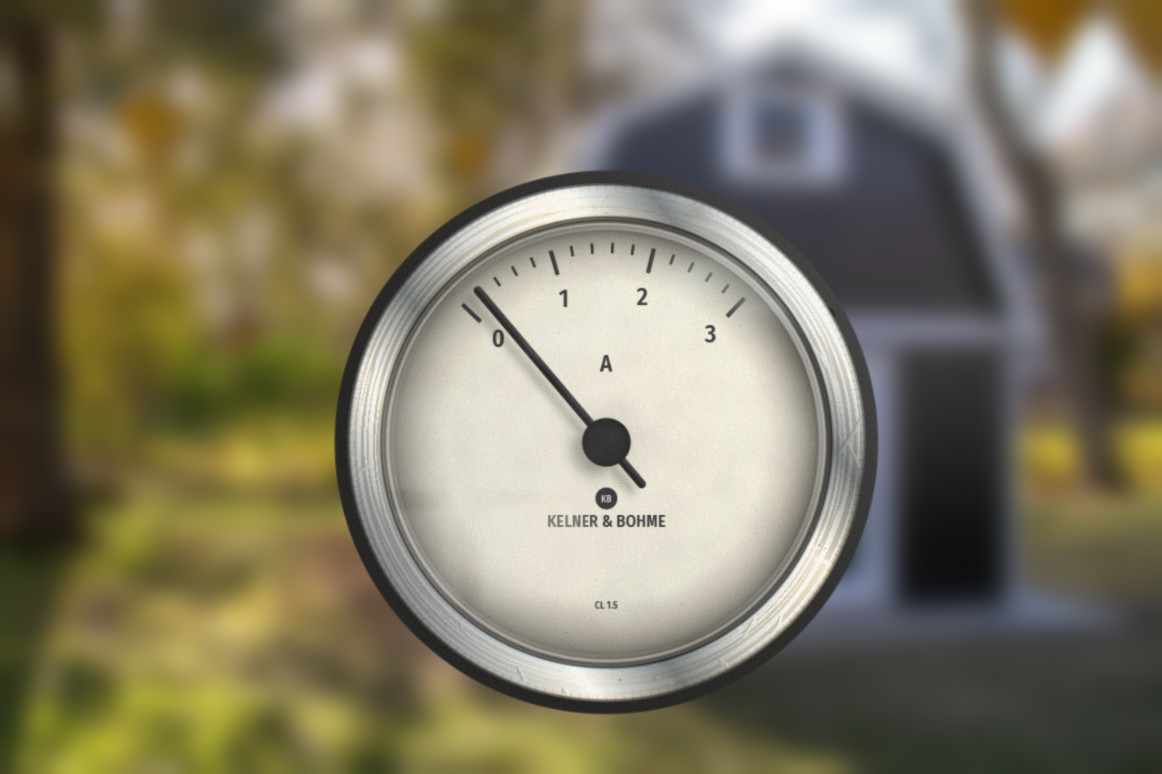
value=0.2 unit=A
